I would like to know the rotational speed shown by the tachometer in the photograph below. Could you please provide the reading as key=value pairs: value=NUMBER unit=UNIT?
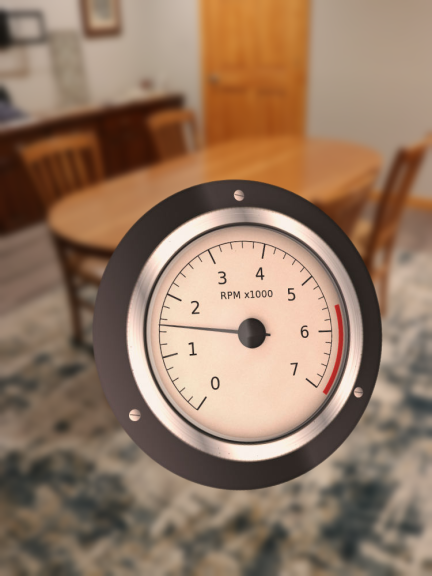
value=1500 unit=rpm
